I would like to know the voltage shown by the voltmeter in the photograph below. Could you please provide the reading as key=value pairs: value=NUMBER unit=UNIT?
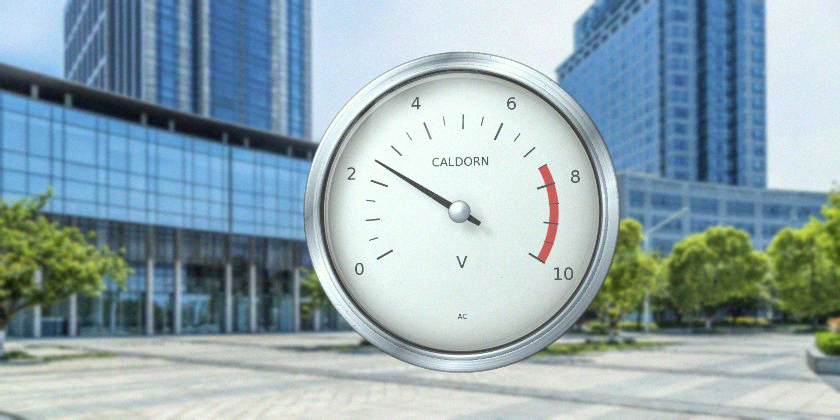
value=2.5 unit=V
